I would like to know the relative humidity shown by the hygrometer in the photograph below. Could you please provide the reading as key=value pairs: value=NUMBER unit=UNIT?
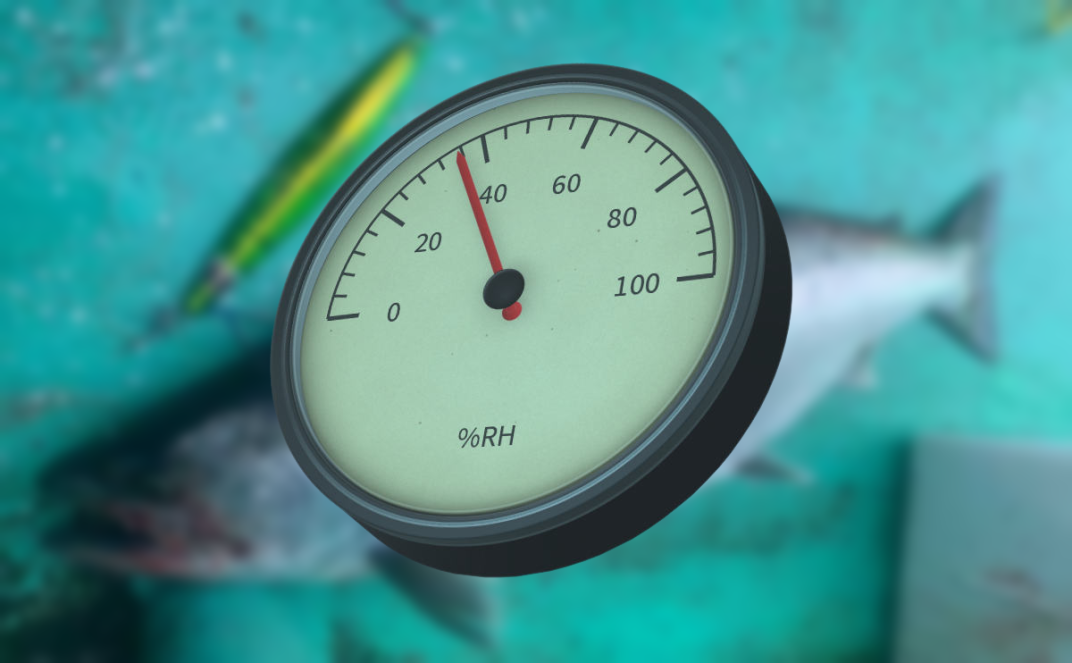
value=36 unit=%
